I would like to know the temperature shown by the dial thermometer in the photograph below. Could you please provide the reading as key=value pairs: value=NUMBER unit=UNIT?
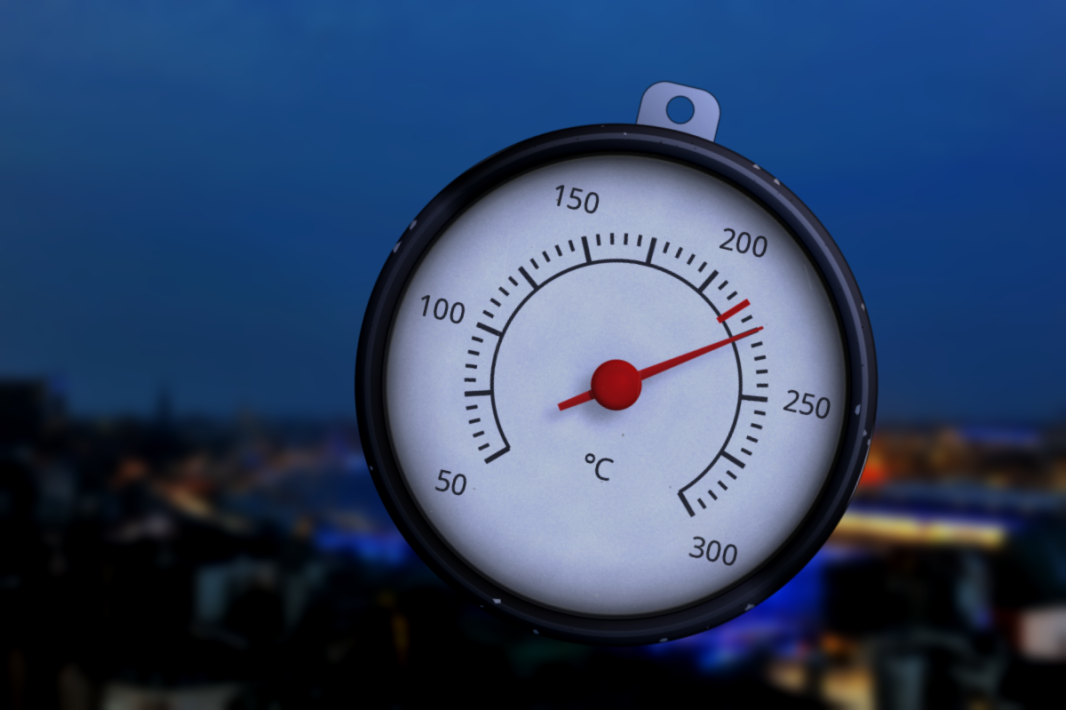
value=225 unit=°C
